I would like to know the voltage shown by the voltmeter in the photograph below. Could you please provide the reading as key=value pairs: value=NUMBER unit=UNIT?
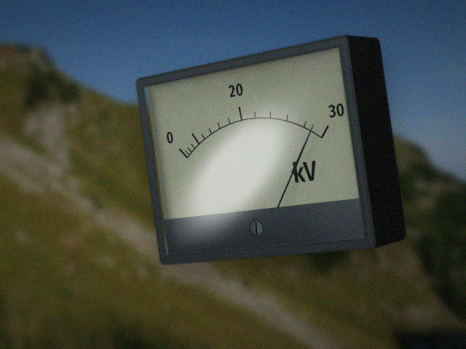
value=29 unit=kV
